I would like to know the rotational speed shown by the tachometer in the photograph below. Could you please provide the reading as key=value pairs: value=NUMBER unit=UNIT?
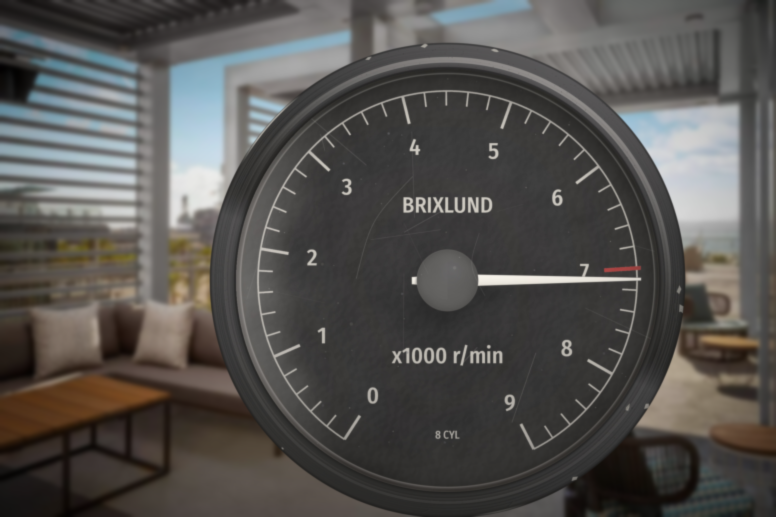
value=7100 unit=rpm
